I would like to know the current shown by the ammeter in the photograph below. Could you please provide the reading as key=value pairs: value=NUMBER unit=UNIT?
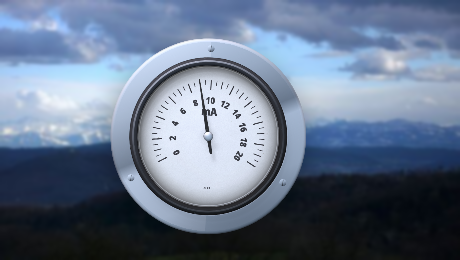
value=9 unit=mA
